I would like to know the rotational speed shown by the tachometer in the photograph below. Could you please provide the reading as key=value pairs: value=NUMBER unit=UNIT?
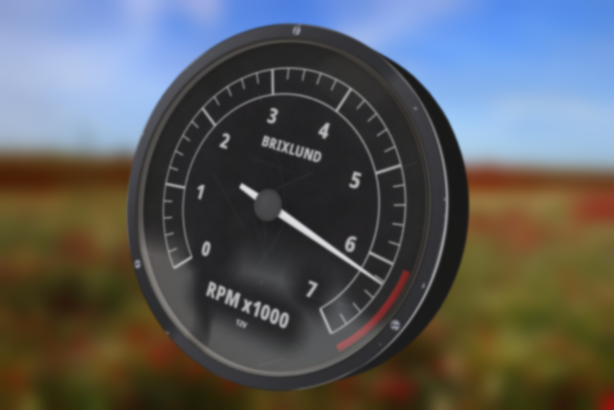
value=6200 unit=rpm
